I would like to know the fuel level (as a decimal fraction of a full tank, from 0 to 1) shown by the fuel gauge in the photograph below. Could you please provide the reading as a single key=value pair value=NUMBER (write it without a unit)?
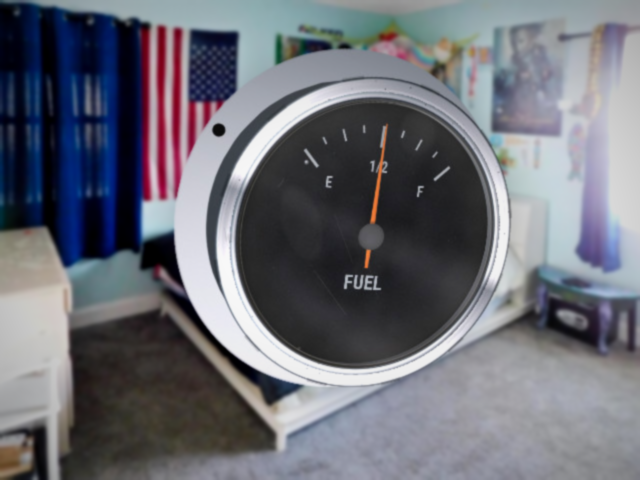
value=0.5
